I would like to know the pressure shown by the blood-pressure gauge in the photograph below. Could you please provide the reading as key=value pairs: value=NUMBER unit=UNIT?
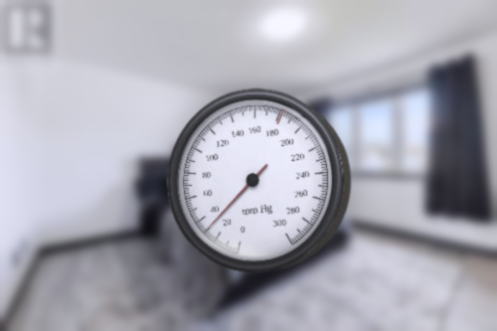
value=30 unit=mmHg
